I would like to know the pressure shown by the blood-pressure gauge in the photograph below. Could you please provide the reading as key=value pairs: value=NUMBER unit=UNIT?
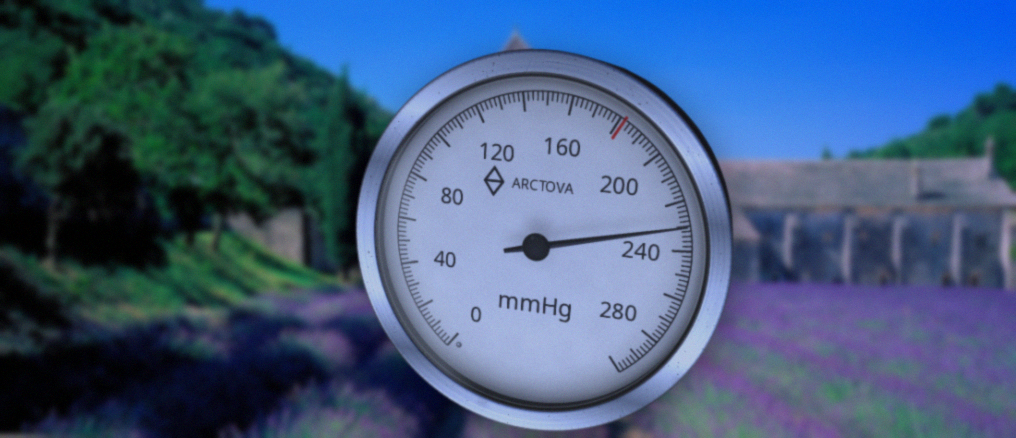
value=230 unit=mmHg
